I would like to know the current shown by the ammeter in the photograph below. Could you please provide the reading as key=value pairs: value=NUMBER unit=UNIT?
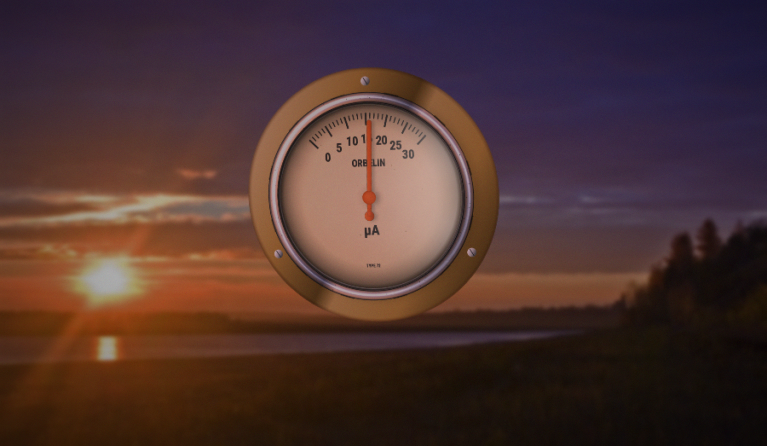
value=16 unit=µA
